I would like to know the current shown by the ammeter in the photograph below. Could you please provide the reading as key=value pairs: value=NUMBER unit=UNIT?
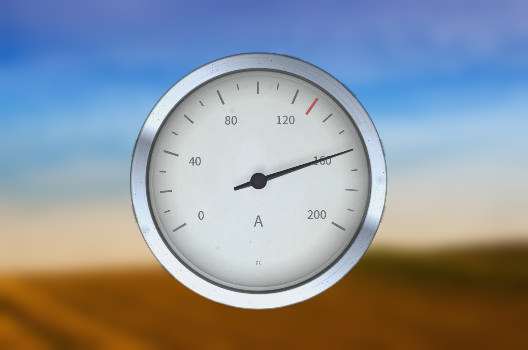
value=160 unit=A
